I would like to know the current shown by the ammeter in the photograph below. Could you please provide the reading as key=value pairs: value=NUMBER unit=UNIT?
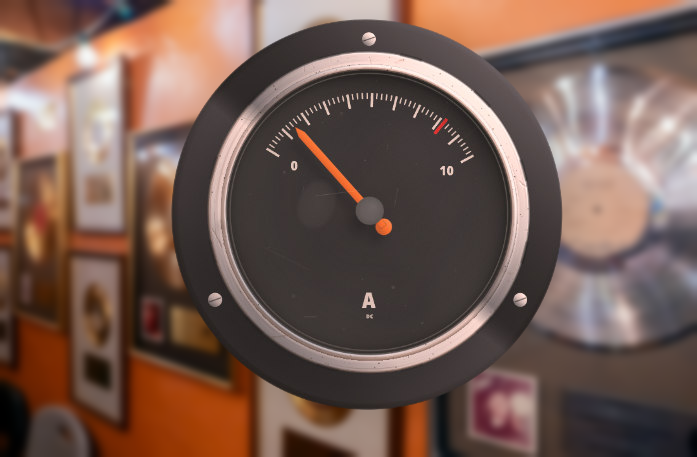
value=1.4 unit=A
